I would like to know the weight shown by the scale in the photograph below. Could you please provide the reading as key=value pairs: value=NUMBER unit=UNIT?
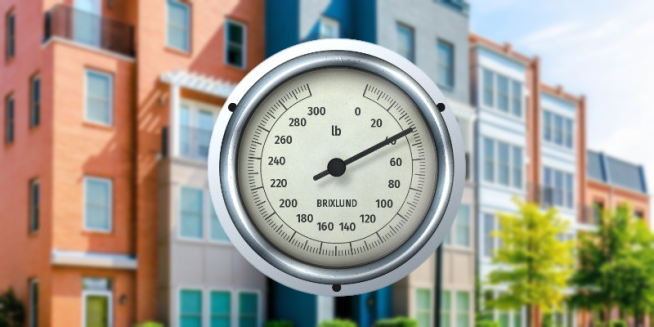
value=40 unit=lb
